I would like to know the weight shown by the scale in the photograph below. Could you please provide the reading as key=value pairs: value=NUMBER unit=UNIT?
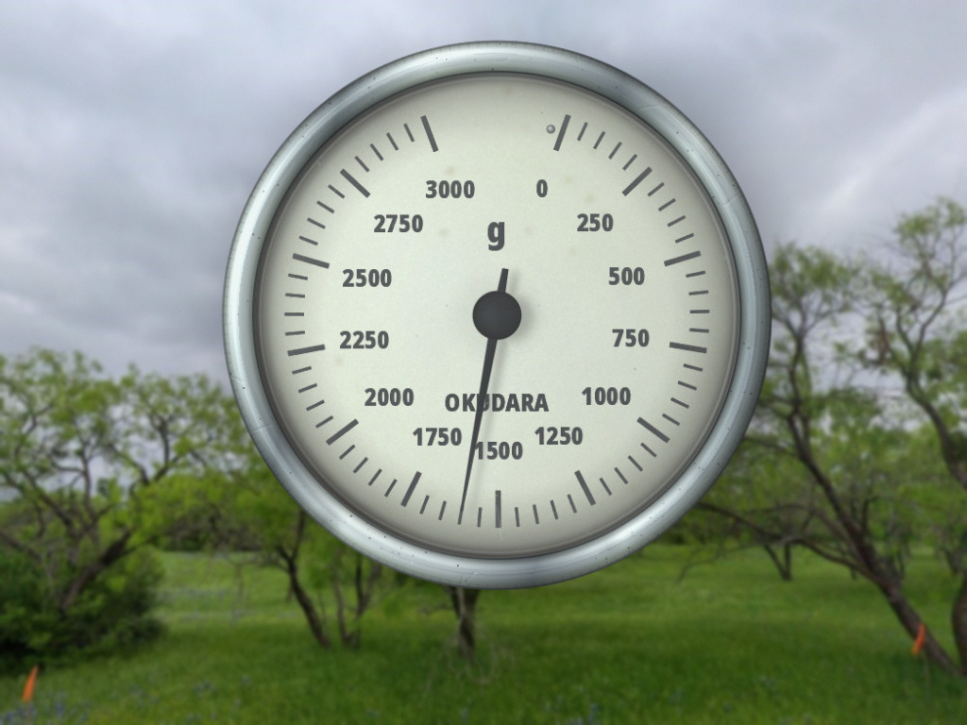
value=1600 unit=g
